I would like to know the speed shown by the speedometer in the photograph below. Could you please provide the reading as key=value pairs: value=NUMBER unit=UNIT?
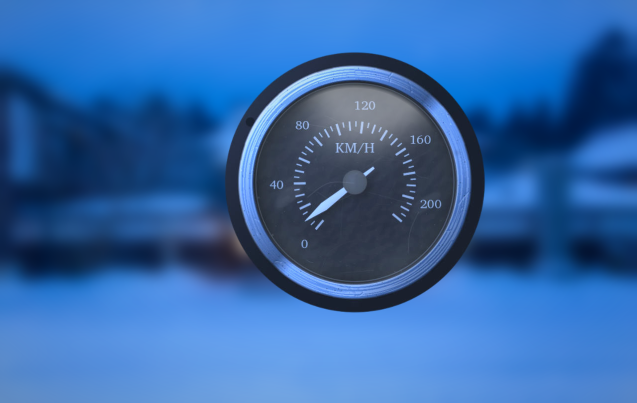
value=10 unit=km/h
